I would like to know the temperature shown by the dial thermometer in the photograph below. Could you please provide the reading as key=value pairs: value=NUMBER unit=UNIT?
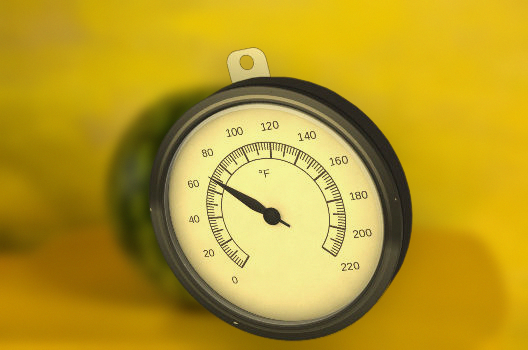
value=70 unit=°F
